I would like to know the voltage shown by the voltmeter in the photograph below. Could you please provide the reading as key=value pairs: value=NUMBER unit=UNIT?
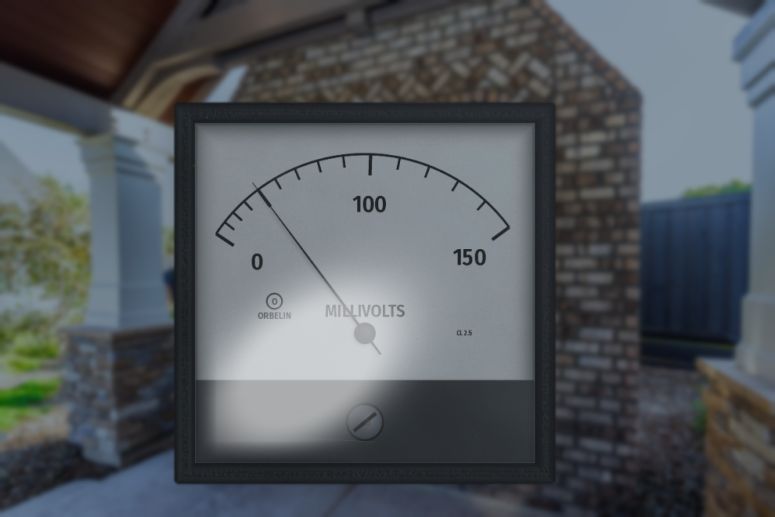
value=50 unit=mV
